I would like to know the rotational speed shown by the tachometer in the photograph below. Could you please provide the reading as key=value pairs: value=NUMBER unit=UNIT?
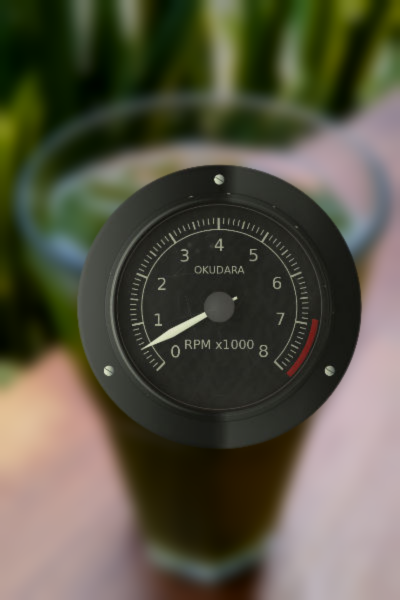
value=500 unit=rpm
